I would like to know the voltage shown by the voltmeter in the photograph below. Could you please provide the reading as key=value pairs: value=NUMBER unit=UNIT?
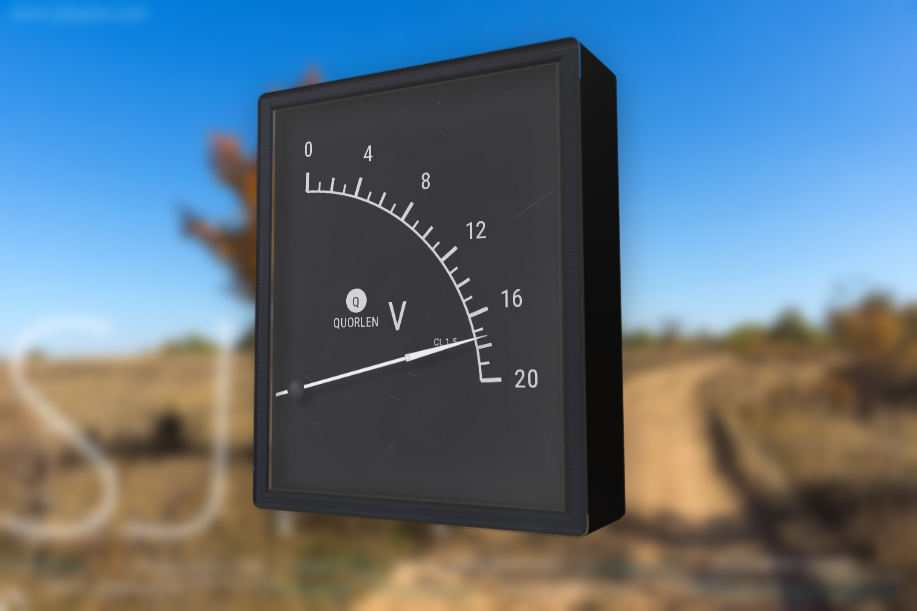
value=17.5 unit=V
